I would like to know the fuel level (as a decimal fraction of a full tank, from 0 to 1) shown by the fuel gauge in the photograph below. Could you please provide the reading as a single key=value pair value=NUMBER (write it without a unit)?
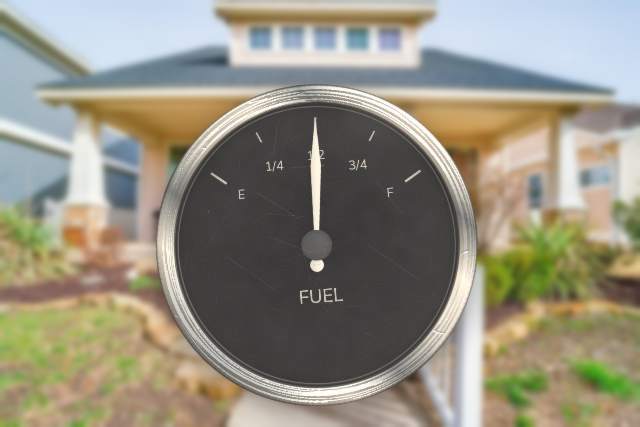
value=0.5
